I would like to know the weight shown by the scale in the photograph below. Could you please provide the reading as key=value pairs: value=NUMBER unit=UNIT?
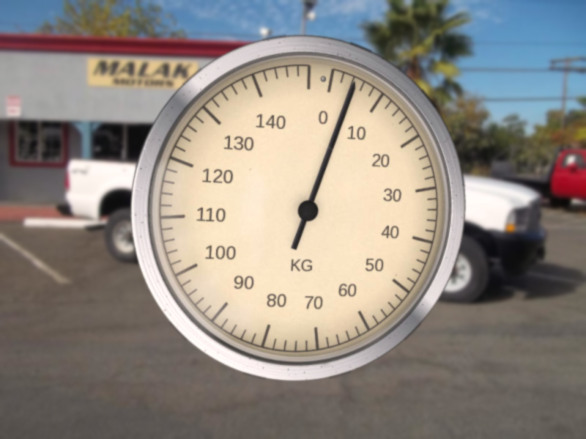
value=4 unit=kg
